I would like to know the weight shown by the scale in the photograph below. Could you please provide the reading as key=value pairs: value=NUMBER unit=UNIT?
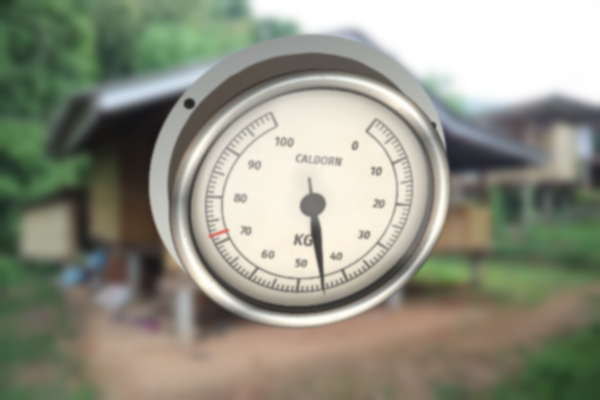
value=45 unit=kg
